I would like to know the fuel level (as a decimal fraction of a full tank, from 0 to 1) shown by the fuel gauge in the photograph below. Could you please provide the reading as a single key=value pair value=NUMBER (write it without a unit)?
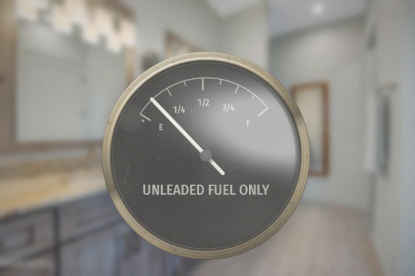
value=0.125
